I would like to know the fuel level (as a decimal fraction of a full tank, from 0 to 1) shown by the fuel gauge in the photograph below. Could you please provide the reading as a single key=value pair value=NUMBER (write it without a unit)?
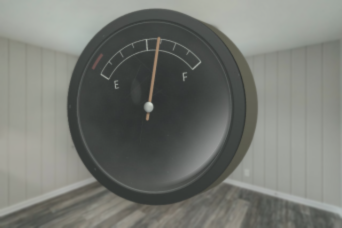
value=0.625
